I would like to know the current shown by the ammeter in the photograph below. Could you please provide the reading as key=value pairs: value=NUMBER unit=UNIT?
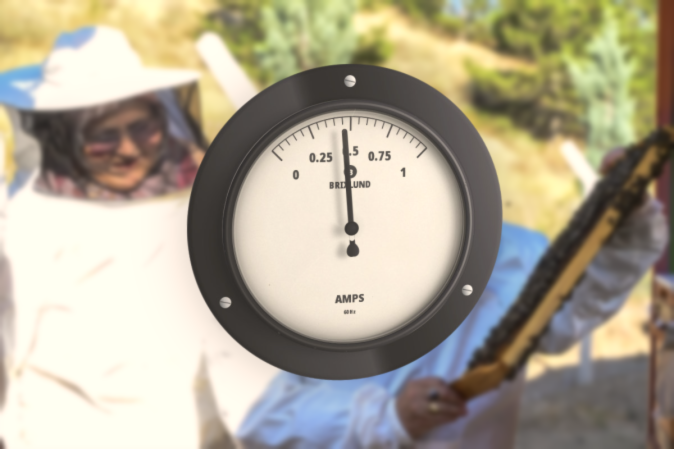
value=0.45 unit=A
